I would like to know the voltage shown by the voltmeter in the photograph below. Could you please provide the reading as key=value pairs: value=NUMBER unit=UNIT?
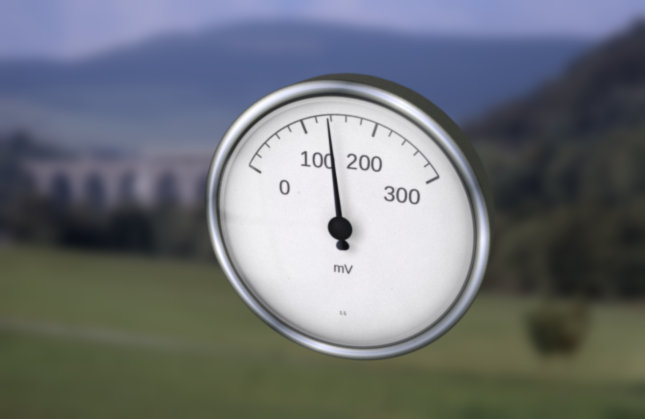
value=140 unit=mV
